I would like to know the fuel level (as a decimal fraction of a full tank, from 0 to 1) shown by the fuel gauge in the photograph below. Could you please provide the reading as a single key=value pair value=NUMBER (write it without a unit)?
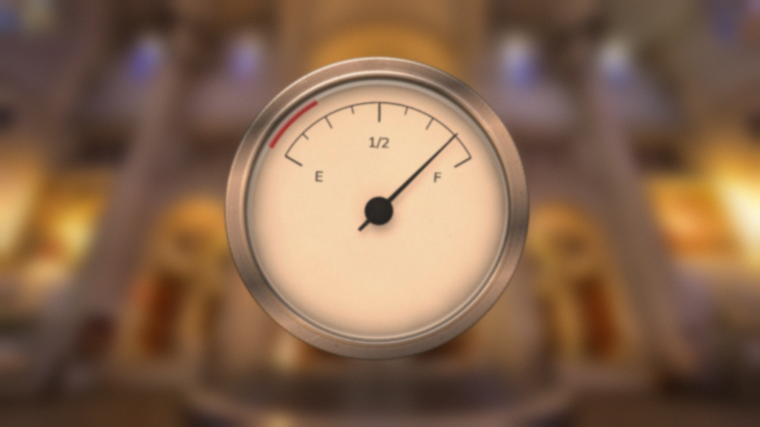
value=0.875
